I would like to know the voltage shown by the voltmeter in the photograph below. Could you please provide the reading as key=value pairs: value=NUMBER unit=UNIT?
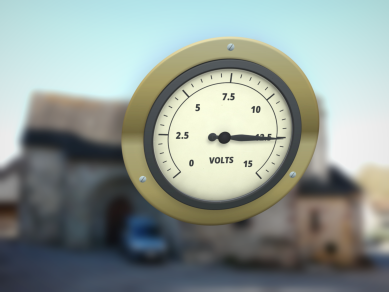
value=12.5 unit=V
